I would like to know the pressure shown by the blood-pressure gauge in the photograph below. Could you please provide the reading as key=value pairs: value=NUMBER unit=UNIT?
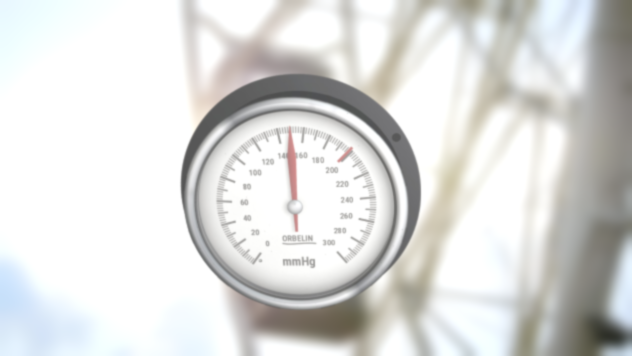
value=150 unit=mmHg
